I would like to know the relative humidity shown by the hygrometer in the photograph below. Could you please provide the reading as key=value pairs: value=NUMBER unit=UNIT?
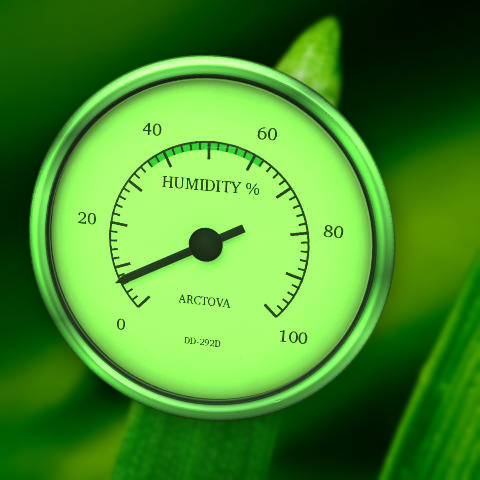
value=7 unit=%
